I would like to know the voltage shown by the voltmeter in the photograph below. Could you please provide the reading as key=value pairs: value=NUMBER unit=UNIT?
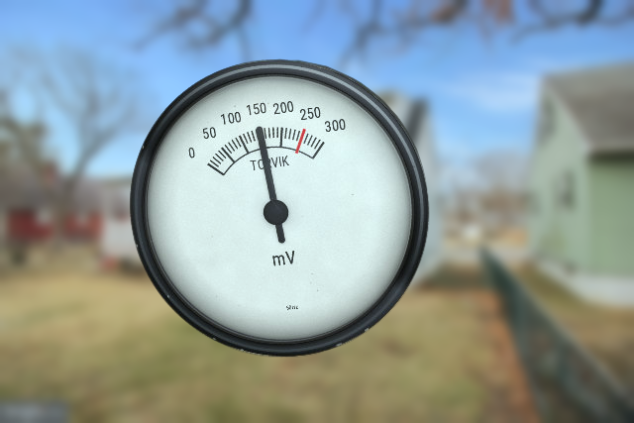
value=150 unit=mV
